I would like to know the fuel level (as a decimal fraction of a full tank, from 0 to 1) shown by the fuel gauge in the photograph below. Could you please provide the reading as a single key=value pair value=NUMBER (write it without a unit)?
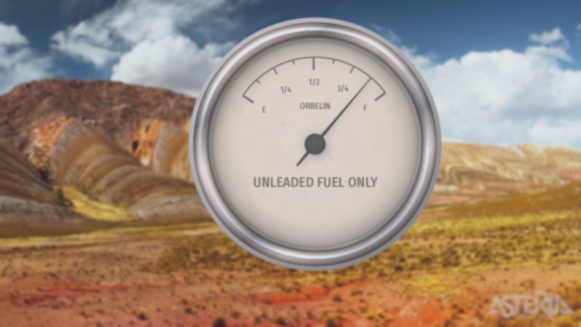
value=0.875
